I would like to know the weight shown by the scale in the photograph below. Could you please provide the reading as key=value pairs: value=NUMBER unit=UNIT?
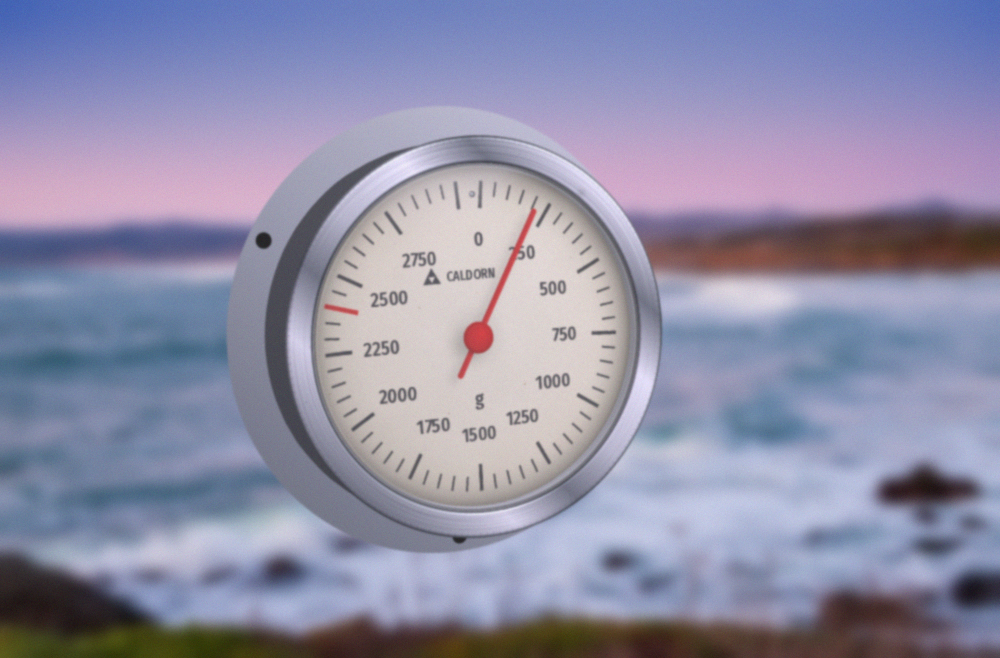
value=200 unit=g
